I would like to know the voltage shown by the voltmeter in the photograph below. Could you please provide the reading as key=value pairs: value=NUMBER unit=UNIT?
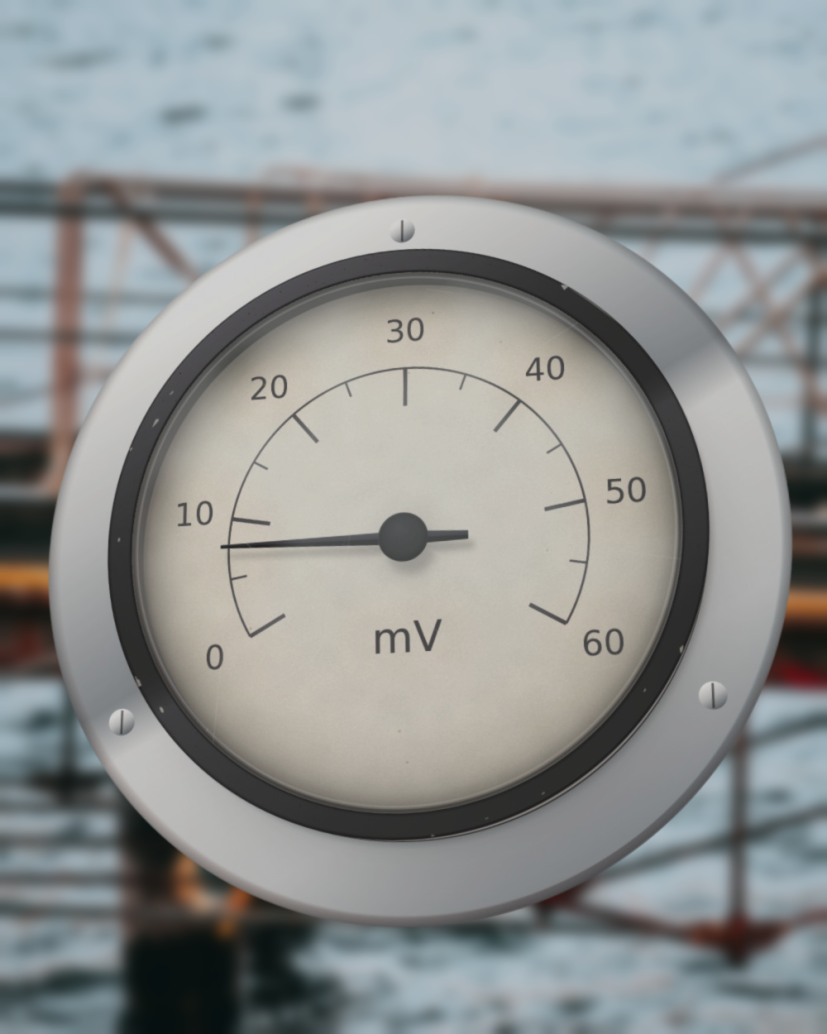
value=7.5 unit=mV
